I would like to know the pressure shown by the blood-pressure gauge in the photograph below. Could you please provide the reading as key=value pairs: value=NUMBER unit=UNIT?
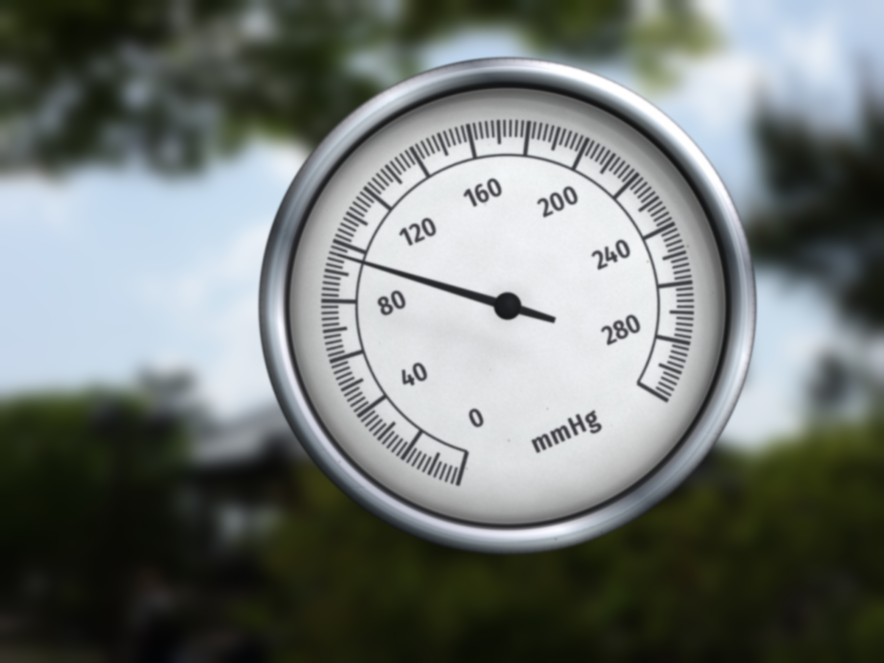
value=96 unit=mmHg
